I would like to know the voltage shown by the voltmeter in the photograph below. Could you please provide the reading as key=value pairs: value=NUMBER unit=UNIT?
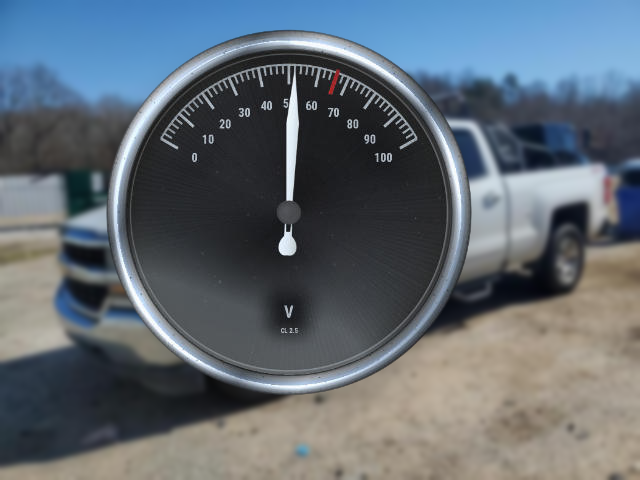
value=52 unit=V
